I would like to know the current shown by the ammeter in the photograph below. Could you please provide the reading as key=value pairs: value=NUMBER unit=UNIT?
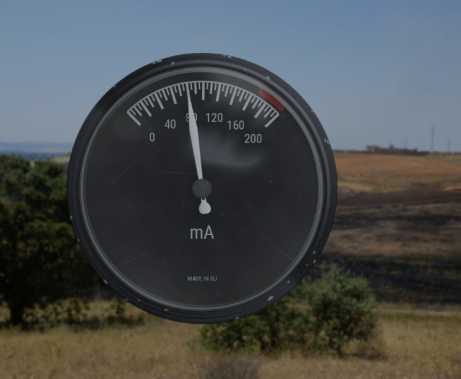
value=80 unit=mA
